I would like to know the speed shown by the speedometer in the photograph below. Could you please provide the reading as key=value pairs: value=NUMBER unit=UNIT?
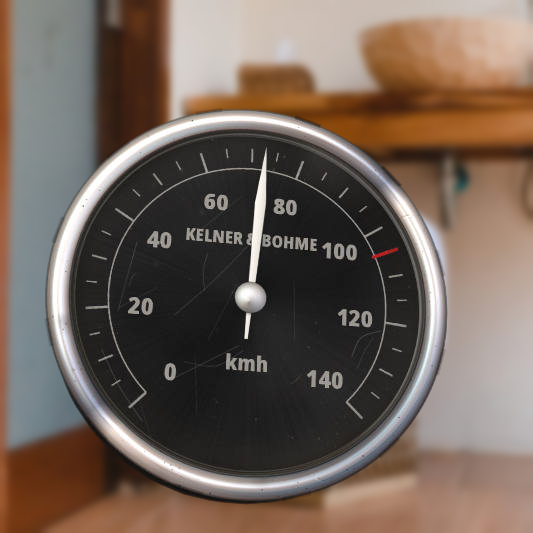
value=72.5 unit=km/h
